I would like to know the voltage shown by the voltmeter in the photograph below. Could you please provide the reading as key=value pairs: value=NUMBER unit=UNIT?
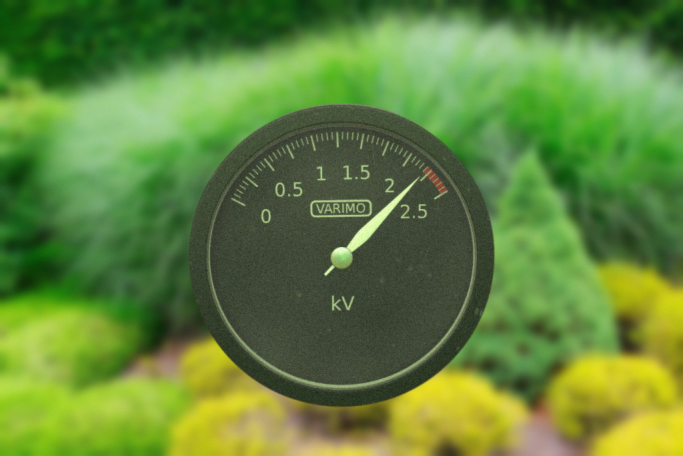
value=2.2 unit=kV
